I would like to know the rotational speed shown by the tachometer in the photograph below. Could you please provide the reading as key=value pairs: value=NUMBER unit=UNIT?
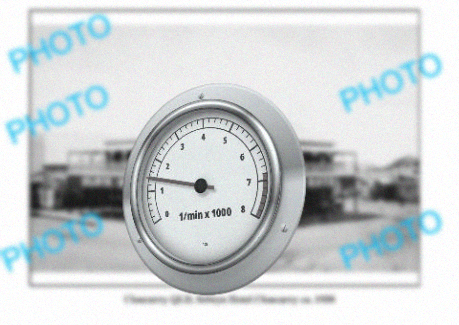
value=1400 unit=rpm
